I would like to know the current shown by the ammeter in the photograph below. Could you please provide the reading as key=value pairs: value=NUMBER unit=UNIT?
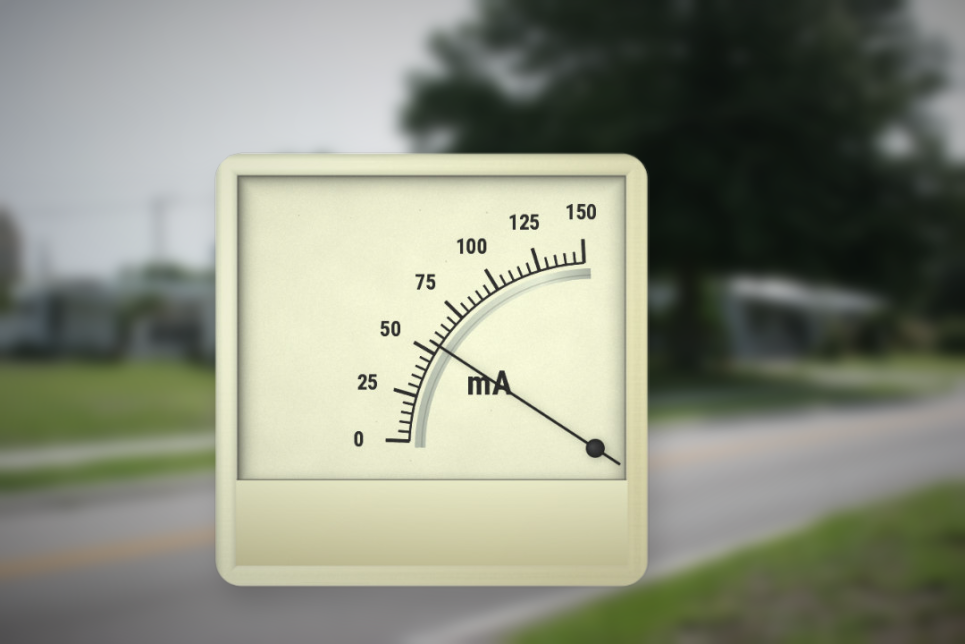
value=55 unit=mA
